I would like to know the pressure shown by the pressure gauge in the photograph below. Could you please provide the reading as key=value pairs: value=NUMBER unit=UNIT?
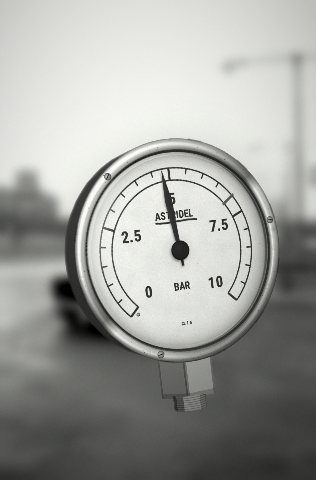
value=4.75 unit=bar
